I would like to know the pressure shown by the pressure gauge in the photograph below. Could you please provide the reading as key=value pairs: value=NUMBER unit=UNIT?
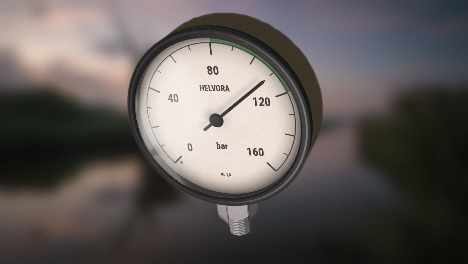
value=110 unit=bar
